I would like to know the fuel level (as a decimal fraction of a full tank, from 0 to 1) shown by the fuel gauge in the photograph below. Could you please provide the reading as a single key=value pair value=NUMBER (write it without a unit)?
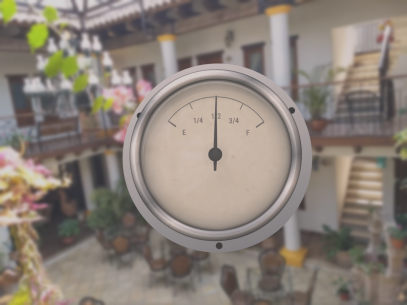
value=0.5
